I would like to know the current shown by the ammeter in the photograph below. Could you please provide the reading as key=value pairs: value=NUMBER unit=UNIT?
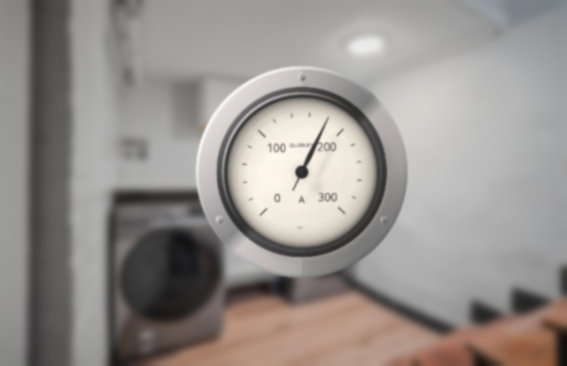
value=180 unit=A
